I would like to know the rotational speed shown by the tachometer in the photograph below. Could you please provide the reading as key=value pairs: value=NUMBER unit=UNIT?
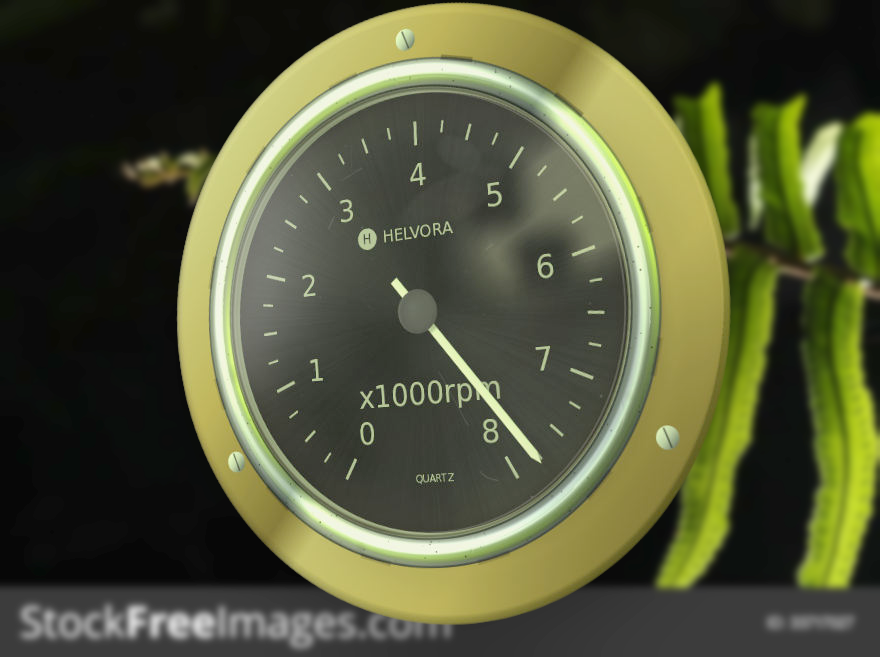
value=7750 unit=rpm
